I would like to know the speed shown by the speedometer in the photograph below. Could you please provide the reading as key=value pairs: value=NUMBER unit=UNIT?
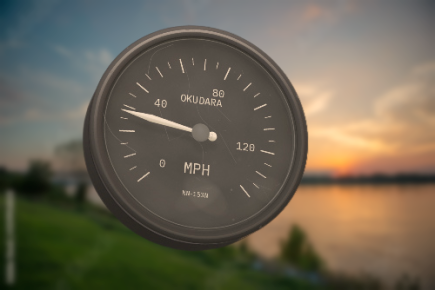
value=27.5 unit=mph
